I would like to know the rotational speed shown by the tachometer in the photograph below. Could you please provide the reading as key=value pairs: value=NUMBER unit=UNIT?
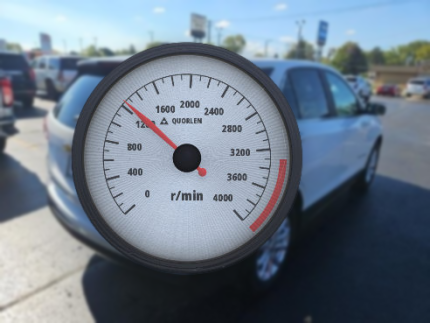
value=1250 unit=rpm
